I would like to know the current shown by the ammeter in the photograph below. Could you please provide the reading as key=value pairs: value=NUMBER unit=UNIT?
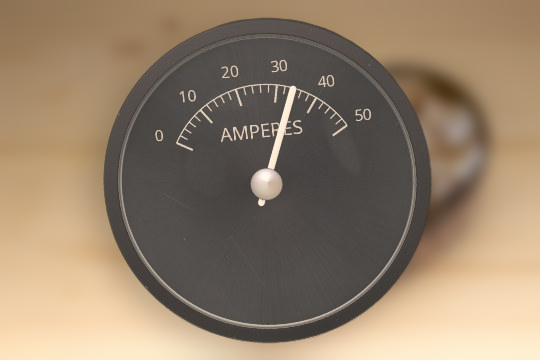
value=34 unit=A
